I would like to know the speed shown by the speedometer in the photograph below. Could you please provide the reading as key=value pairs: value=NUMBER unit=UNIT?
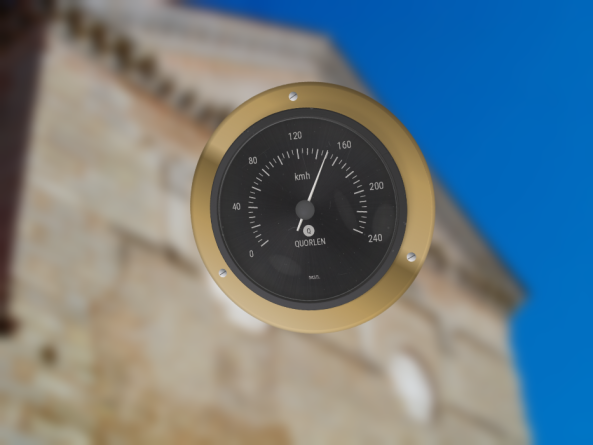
value=150 unit=km/h
